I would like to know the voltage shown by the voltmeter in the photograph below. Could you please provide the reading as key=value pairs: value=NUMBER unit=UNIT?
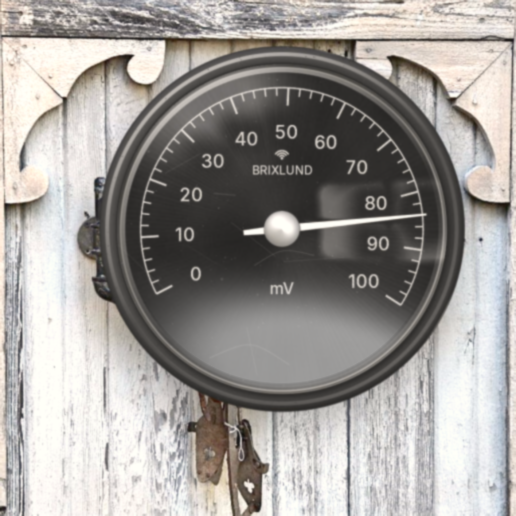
value=84 unit=mV
